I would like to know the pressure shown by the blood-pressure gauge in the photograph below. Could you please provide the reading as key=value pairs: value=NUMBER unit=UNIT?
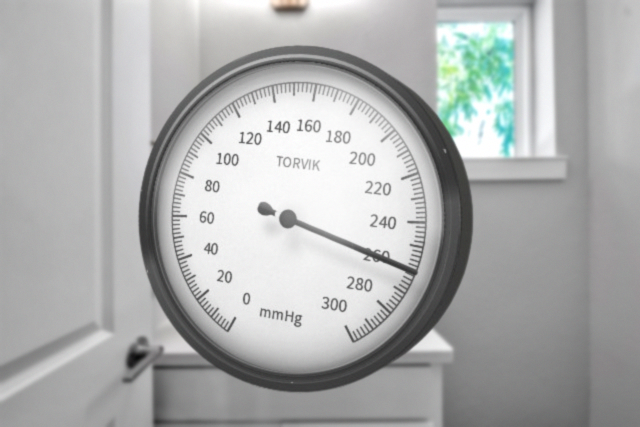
value=260 unit=mmHg
